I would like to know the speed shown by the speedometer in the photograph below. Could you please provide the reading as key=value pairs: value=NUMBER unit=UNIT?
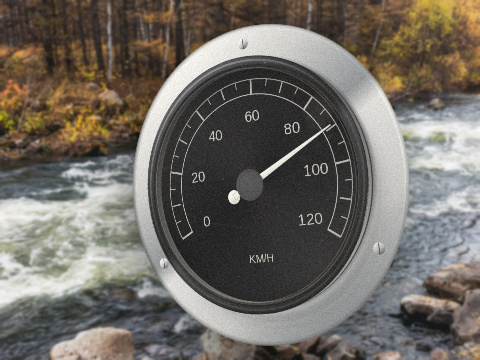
value=90 unit=km/h
